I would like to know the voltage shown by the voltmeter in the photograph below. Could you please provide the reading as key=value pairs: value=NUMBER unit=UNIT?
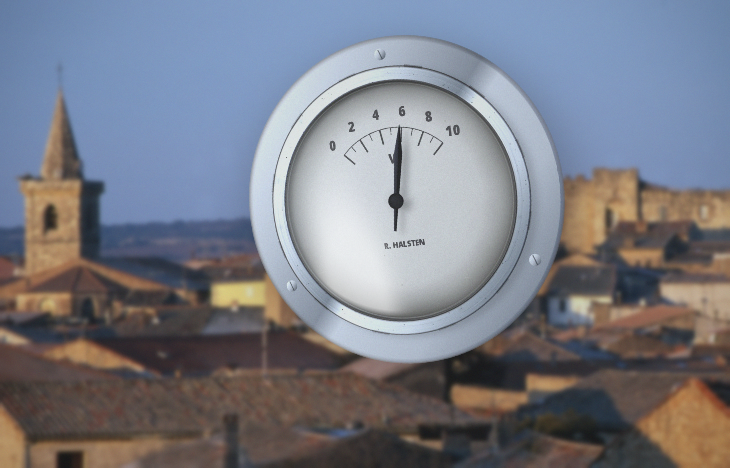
value=6 unit=V
